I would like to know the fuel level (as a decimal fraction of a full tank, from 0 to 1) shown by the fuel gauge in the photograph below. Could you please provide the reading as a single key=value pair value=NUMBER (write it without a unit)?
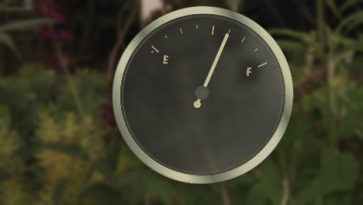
value=0.625
